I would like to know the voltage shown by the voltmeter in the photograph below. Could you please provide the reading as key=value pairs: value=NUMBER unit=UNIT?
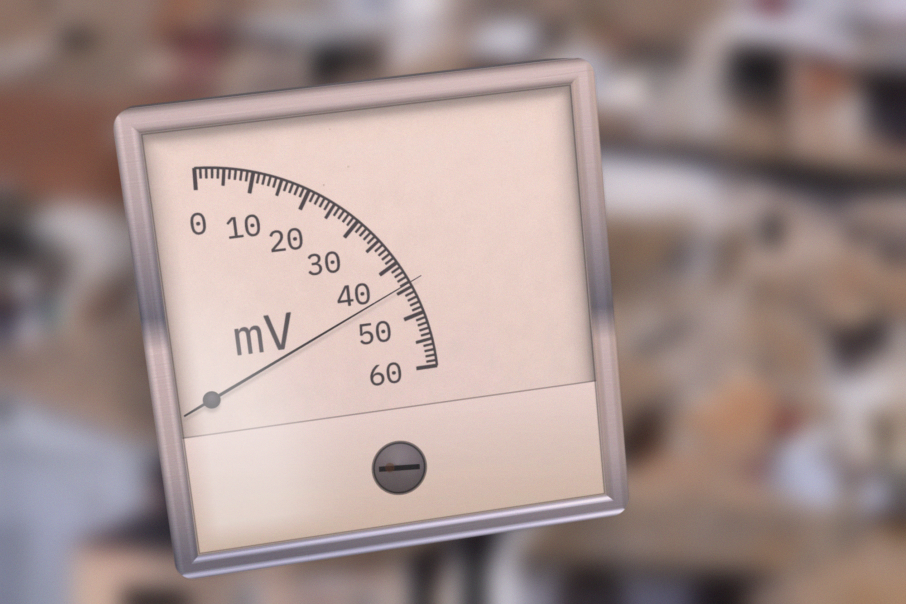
value=44 unit=mV
